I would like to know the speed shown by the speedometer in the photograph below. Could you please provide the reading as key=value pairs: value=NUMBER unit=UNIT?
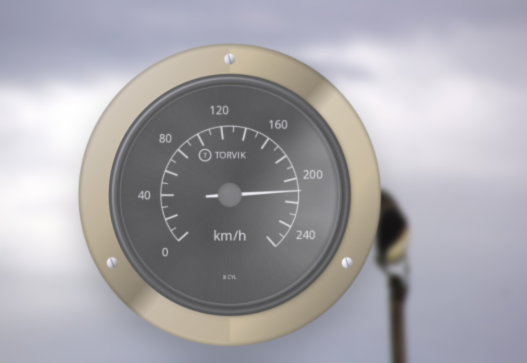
value=210 unit=km/h
